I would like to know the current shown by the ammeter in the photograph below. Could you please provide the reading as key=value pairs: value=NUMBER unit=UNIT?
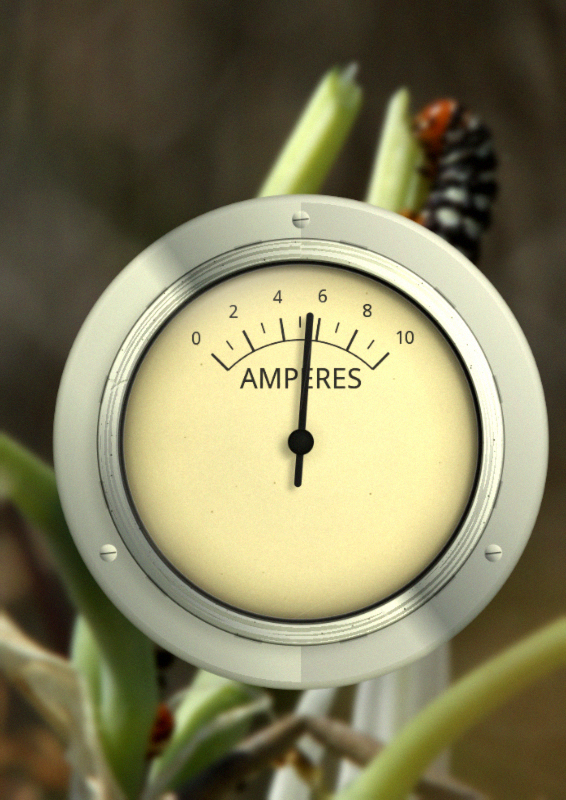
value=5.5 unit=A
